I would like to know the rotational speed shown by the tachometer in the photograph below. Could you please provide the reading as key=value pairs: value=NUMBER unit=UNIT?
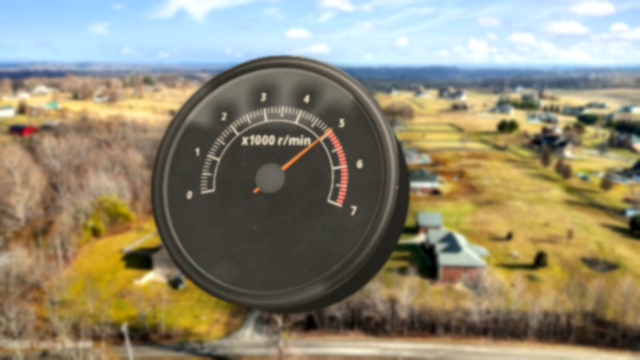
value=5000 unit=rpm
